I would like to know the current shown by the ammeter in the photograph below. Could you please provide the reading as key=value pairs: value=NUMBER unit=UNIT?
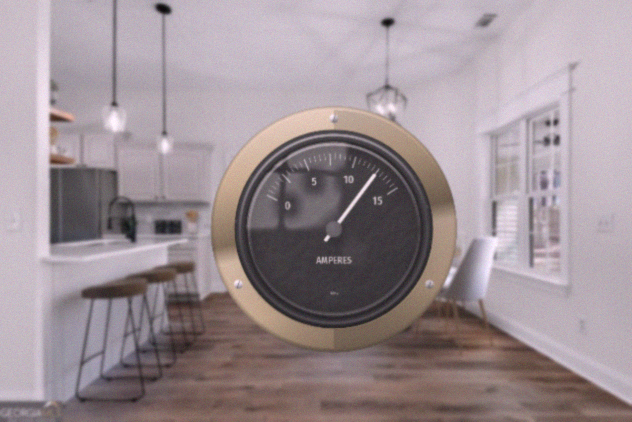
value=12.5 unit=A
